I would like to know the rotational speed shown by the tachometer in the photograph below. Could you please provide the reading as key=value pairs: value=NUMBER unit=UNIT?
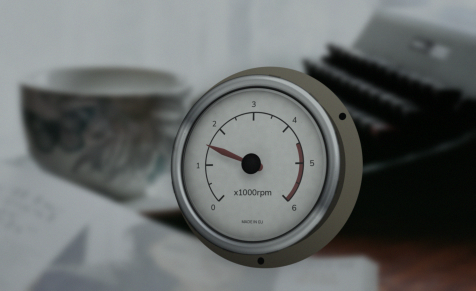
value=1500 unit=rpm
